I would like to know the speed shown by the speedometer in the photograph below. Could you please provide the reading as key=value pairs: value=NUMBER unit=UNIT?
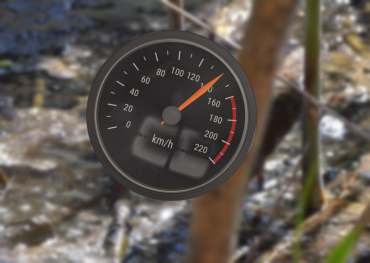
value=140 unit=km/h
